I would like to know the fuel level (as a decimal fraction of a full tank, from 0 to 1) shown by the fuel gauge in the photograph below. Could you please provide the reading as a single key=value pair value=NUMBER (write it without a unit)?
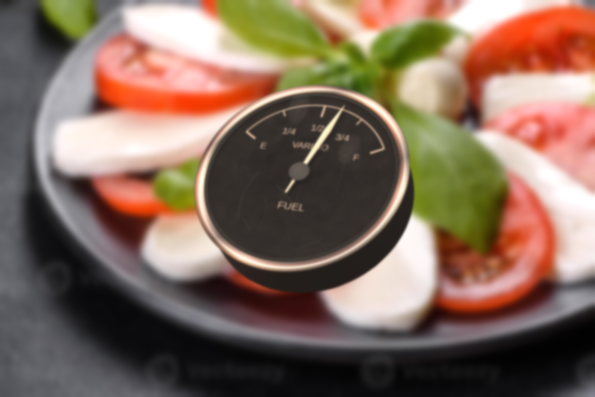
value=0.625
